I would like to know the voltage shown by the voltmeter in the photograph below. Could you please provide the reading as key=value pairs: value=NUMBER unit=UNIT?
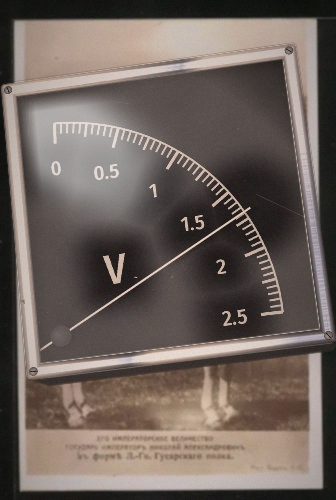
value=1.7 unit=V
